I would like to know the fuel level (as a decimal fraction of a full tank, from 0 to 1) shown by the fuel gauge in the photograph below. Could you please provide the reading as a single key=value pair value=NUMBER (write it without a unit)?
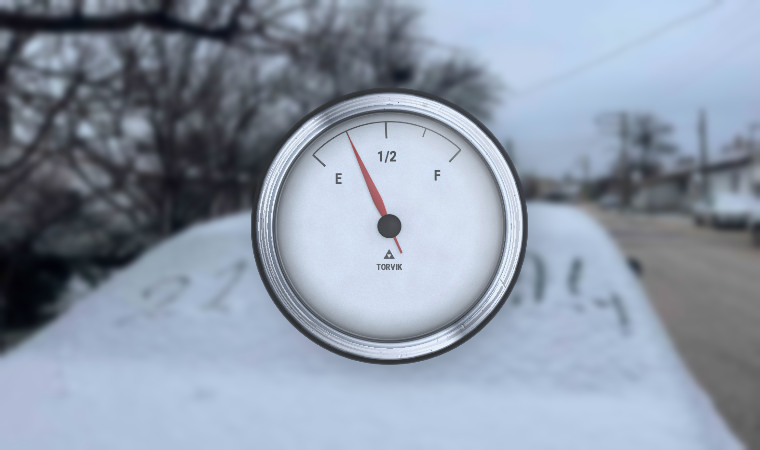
value=0.25
